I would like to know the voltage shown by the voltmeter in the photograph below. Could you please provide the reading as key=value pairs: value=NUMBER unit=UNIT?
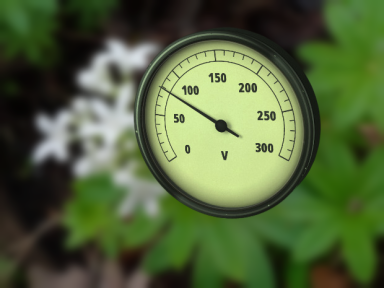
value=80 unit=V
